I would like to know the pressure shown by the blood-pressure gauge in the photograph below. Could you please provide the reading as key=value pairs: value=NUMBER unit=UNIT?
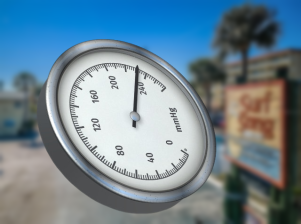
value=230 unit=mmHg
